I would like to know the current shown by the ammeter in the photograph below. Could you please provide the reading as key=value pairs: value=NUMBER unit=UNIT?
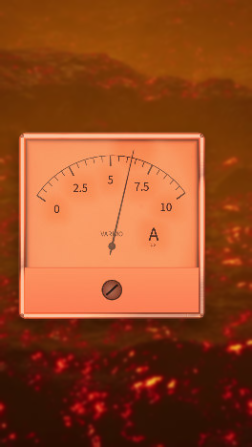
value=6.25 unit=A
